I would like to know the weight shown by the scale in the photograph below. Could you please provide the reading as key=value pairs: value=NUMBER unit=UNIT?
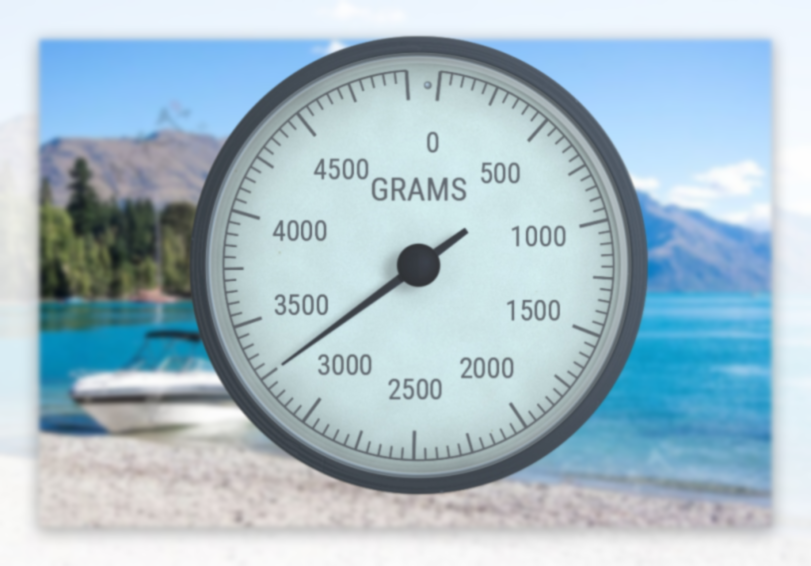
value=3250 unit=g
